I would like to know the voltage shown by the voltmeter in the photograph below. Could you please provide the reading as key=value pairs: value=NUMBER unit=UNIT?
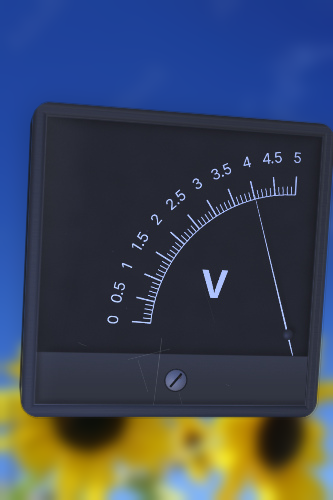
value=4 unit=V
